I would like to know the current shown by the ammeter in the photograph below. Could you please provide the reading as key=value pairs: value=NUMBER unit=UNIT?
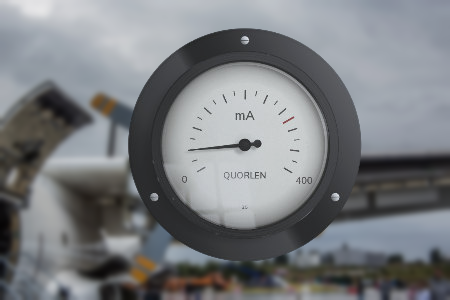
value=40 unit=mA
